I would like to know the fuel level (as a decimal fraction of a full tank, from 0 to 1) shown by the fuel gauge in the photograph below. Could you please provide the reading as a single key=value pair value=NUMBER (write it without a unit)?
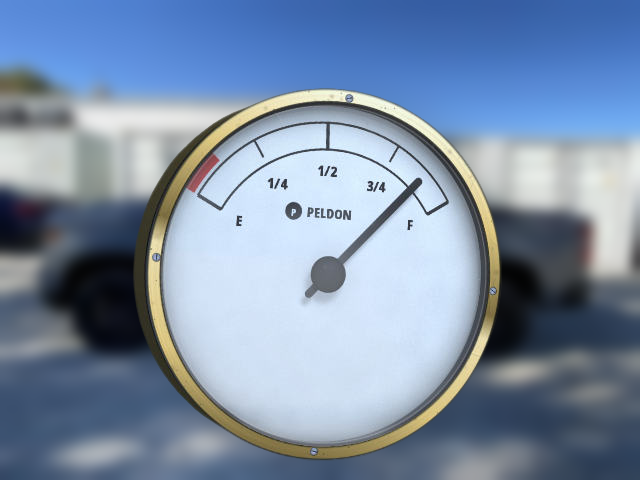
value=0.875
